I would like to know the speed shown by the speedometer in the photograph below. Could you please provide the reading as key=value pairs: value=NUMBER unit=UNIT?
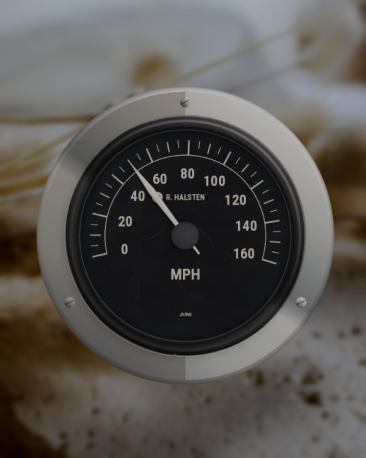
value=50 unit=mph
